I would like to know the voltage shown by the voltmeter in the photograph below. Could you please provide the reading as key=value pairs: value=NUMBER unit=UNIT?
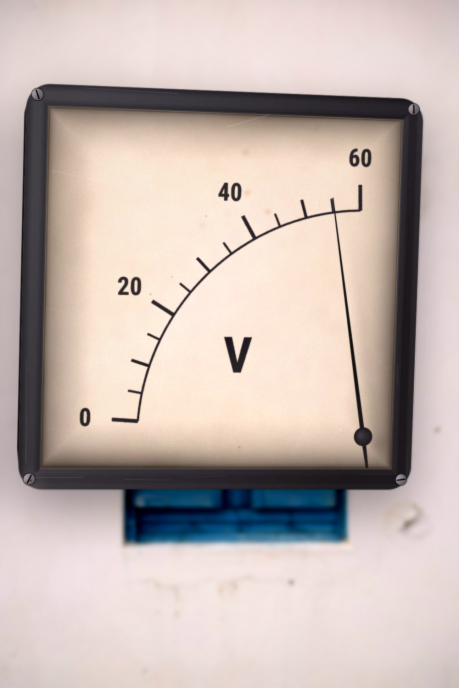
value=55 unit=V
